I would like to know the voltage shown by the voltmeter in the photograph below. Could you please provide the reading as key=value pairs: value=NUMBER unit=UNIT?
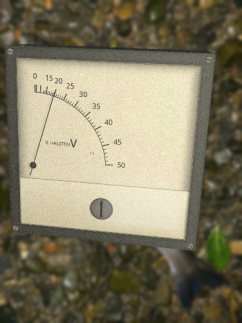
value=20 unit=V
